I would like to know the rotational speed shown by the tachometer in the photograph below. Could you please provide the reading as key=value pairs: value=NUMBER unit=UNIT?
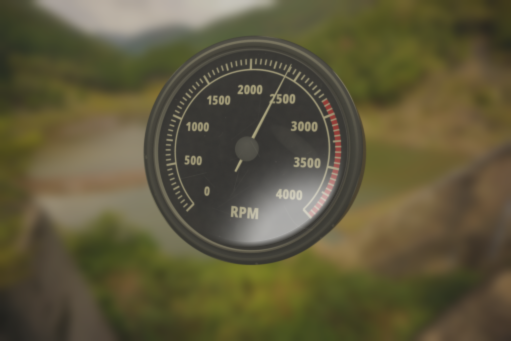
value=2400 unit=rpm
